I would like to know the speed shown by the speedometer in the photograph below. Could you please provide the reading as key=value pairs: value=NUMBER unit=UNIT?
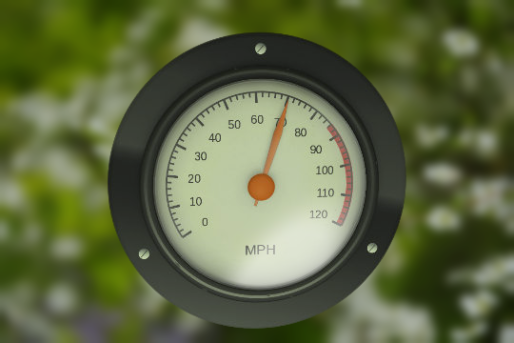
value=70 unit=mph
